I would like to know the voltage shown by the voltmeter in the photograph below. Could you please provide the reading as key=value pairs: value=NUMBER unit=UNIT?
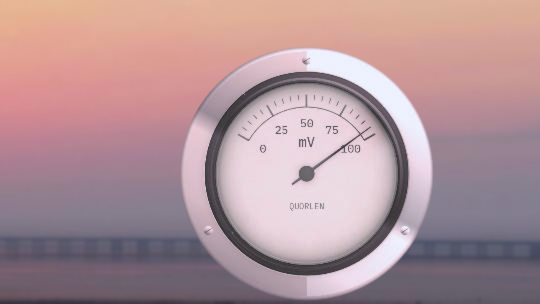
value=95 unit=mV
